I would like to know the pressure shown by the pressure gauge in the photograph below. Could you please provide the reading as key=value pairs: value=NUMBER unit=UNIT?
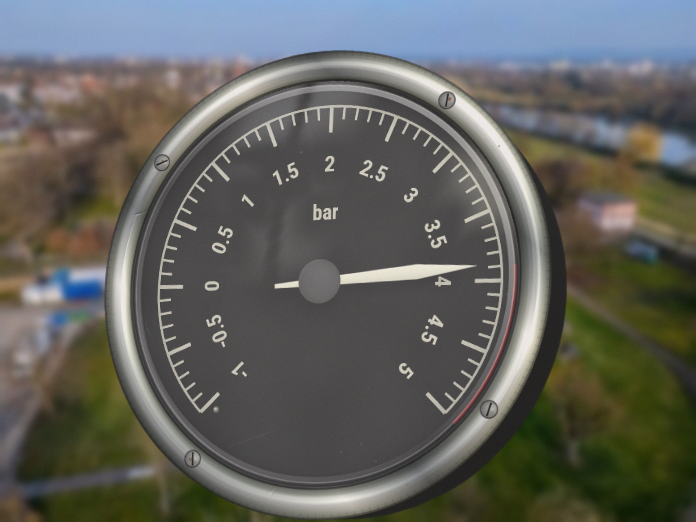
value=3.9 unit=bar
